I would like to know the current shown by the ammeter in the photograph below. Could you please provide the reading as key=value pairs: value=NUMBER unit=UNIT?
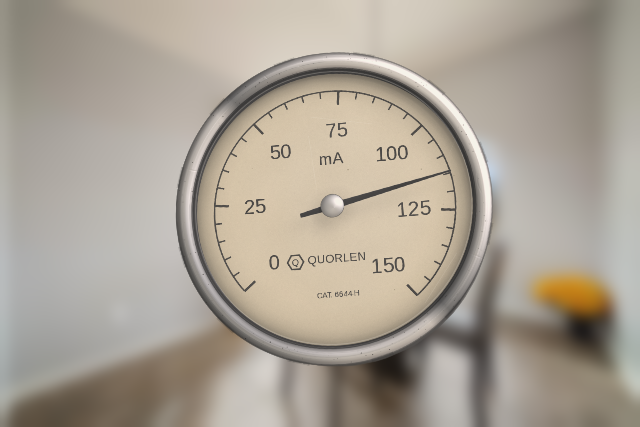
value=115 unit=mA
